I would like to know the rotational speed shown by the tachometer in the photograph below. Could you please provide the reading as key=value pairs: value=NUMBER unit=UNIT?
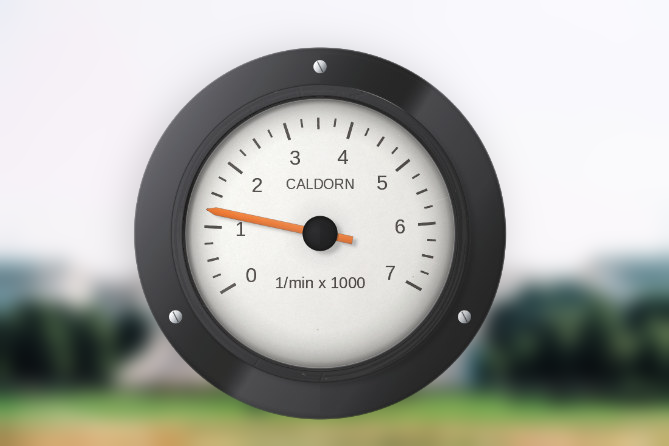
value=1250 unit=rpm
